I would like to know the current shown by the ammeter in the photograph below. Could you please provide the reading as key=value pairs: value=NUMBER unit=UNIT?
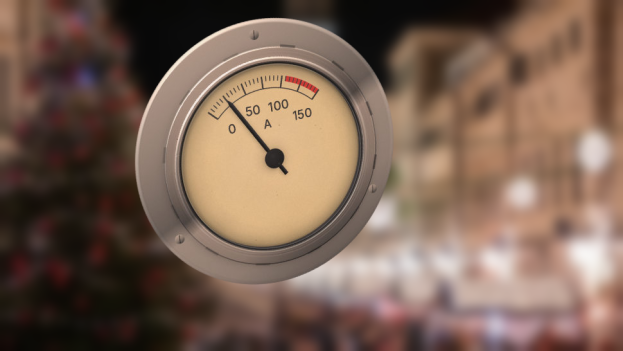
value=25 unit=A
